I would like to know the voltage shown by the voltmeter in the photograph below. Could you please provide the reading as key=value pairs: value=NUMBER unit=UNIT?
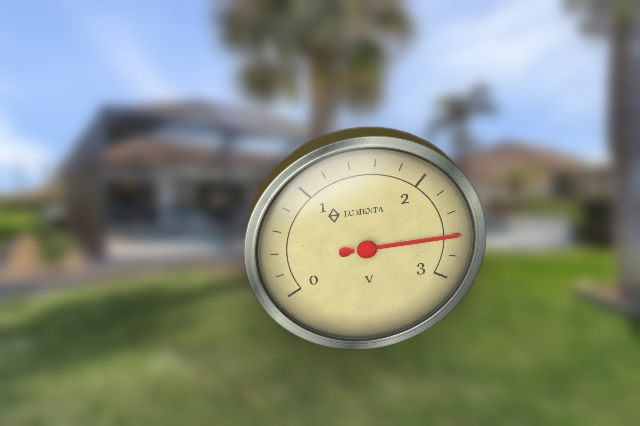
value=2.6 unit=V
